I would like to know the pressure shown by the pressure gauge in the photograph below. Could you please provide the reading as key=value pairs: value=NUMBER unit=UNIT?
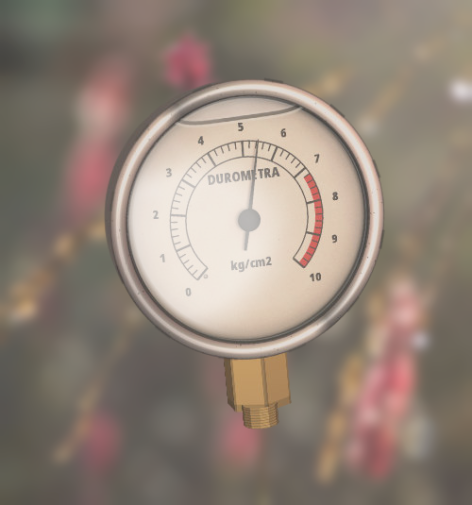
value=5.4 unit=kg/cm²
